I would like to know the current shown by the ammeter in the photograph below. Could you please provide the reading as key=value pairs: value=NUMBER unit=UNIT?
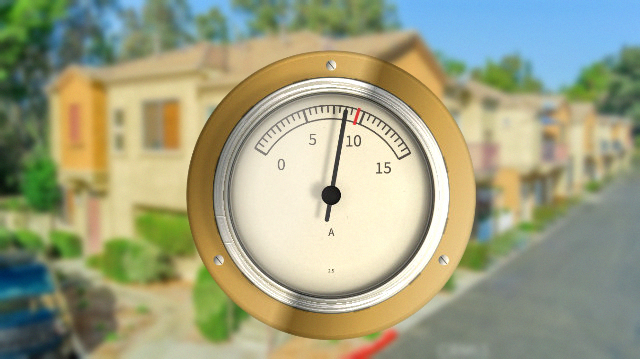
value=8.5 unit=A
